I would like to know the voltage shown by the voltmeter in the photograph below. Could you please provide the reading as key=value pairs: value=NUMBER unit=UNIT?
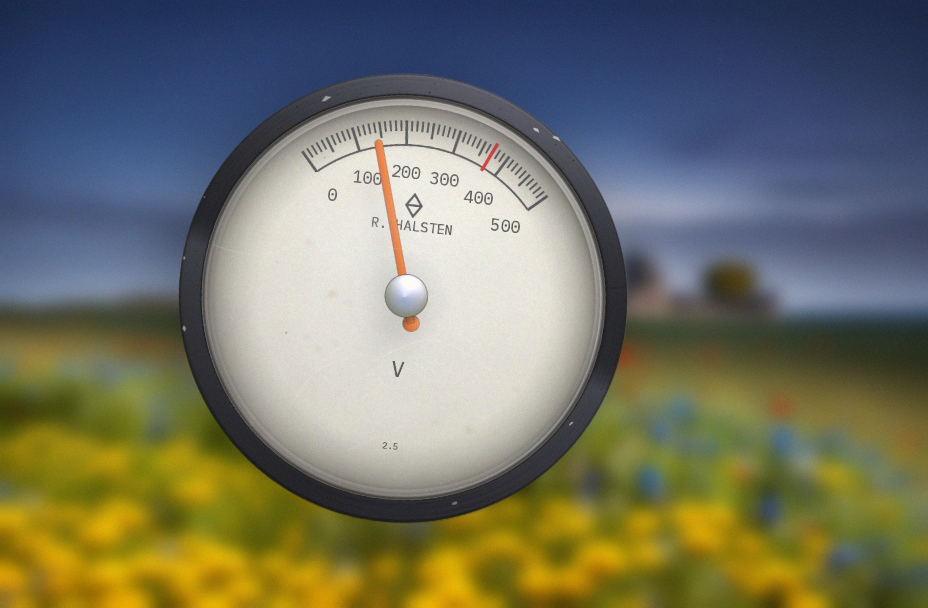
value=140 unit=V
